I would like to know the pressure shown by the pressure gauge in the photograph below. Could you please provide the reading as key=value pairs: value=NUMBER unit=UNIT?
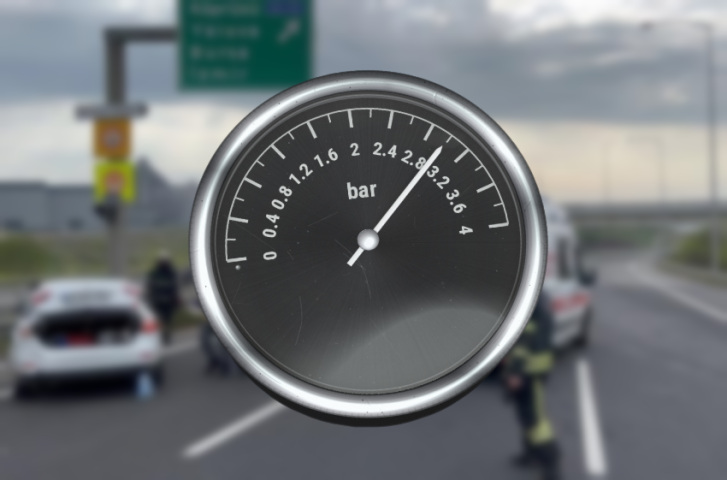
value=3 unit=bar
